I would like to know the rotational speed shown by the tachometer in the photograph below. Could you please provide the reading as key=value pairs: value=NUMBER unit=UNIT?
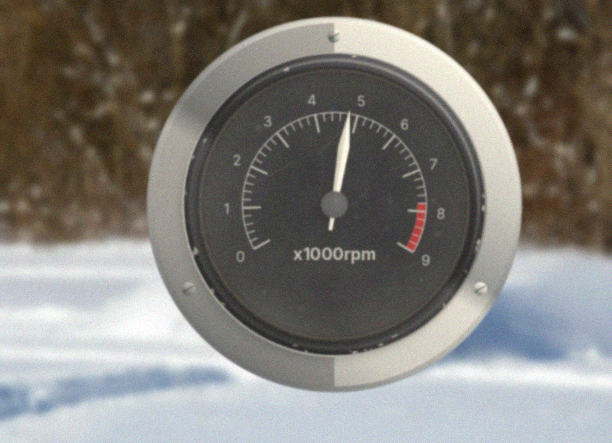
value=4800 unit=rpm
